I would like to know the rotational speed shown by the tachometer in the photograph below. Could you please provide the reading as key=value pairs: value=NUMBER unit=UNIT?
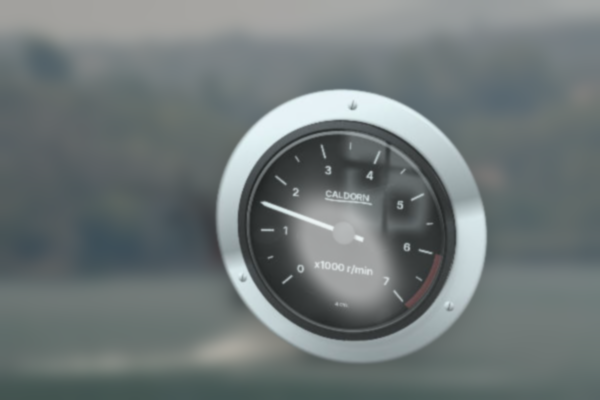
value=1500 unit=rpm
